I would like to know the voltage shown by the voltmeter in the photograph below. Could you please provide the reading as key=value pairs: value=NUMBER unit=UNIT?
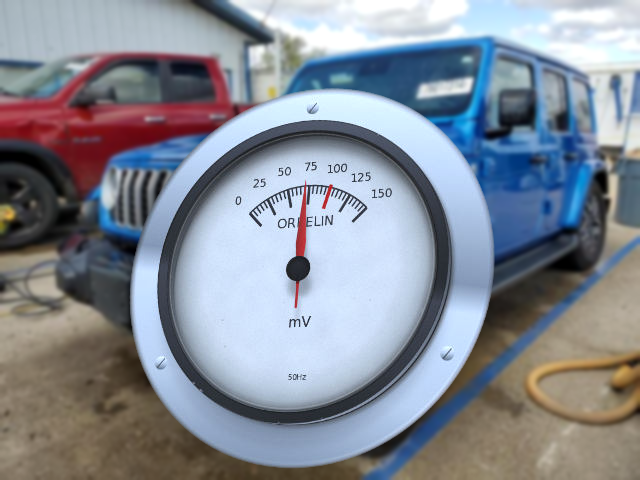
value=75 unit=mV
